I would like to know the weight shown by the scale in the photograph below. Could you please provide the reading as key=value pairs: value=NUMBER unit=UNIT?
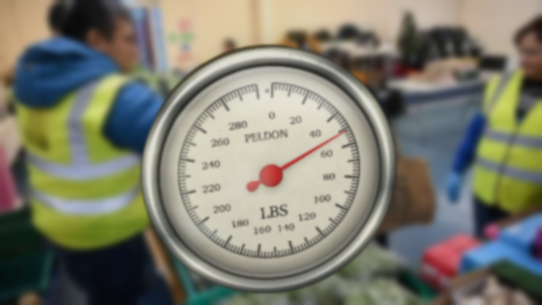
value=50 unit=lb
